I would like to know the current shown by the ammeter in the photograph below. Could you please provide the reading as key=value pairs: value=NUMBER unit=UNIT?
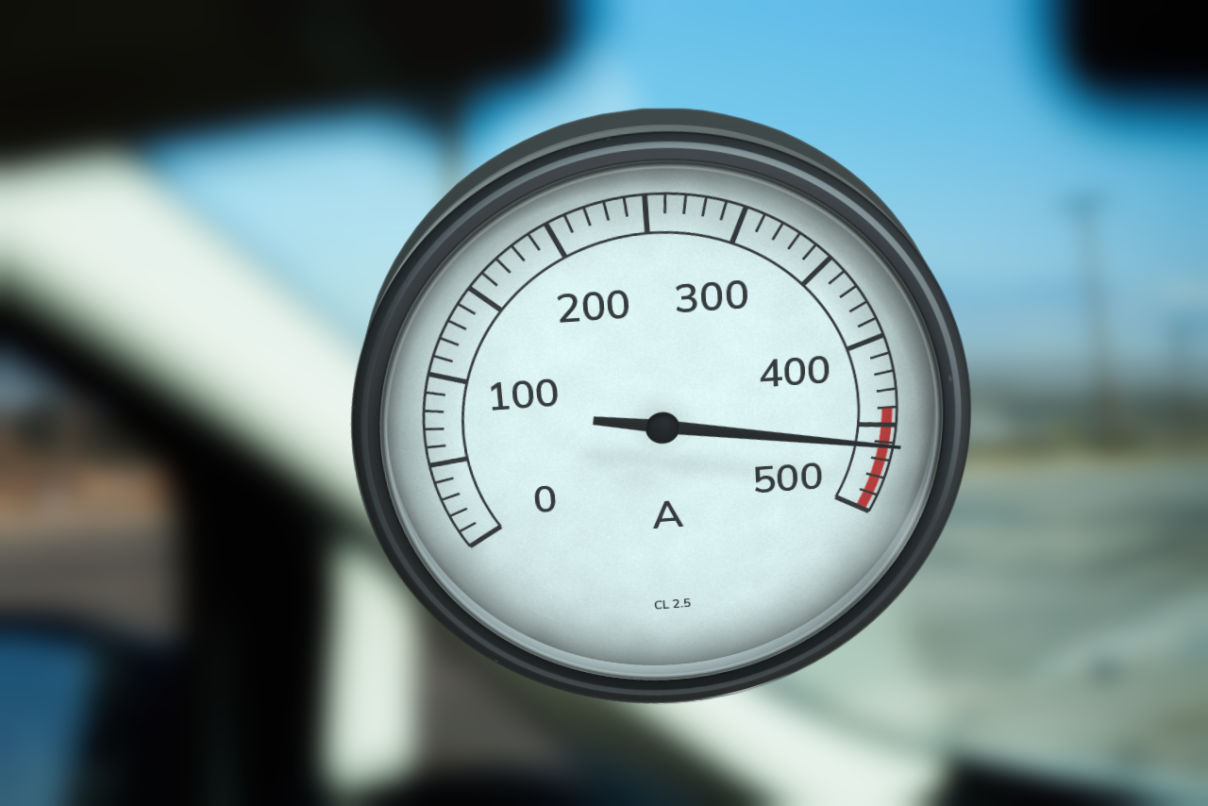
value=460 unit=A
